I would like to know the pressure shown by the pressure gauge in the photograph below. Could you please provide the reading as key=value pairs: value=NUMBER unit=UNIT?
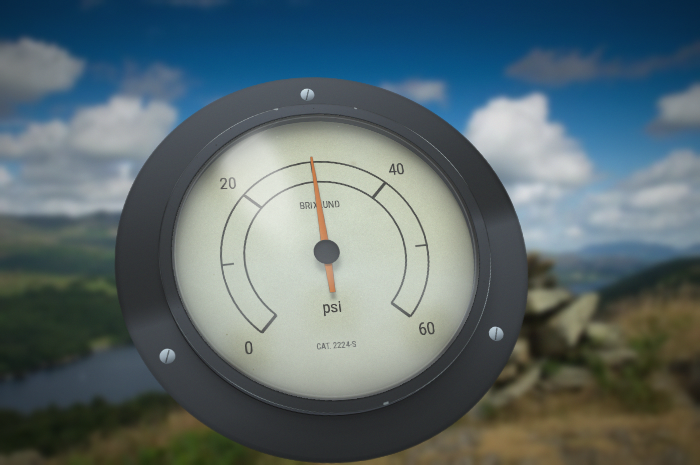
value=30 unit=psi
